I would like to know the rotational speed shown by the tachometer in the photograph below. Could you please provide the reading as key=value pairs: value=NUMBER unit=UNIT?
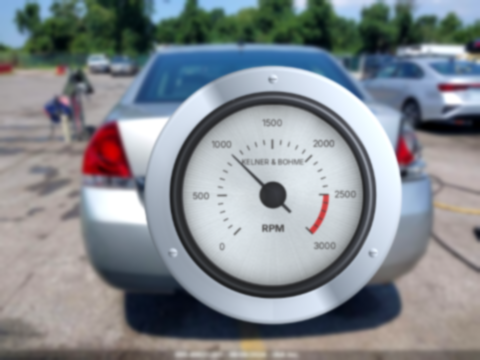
value=1000 unit=rpm
